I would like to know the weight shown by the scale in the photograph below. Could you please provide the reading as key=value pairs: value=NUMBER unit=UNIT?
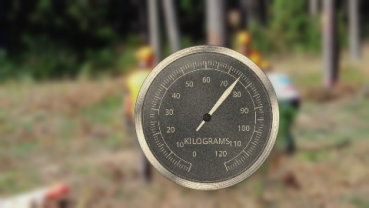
value=75 unit=kg
